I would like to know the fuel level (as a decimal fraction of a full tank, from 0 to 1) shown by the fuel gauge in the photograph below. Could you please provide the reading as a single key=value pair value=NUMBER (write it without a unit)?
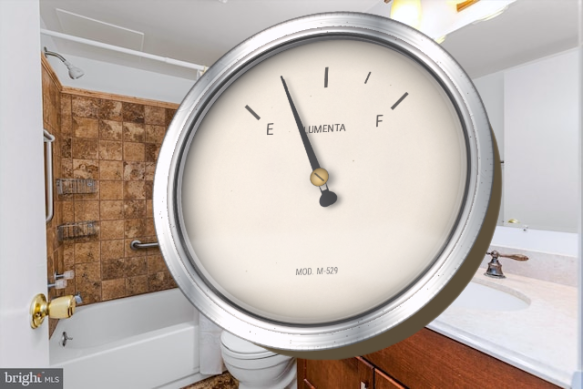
value=0.25
